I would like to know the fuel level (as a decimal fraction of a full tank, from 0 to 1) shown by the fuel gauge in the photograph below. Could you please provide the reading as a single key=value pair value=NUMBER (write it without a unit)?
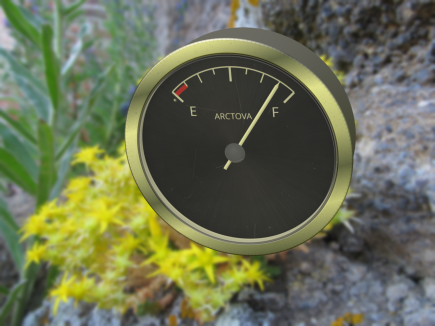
value=0.875
